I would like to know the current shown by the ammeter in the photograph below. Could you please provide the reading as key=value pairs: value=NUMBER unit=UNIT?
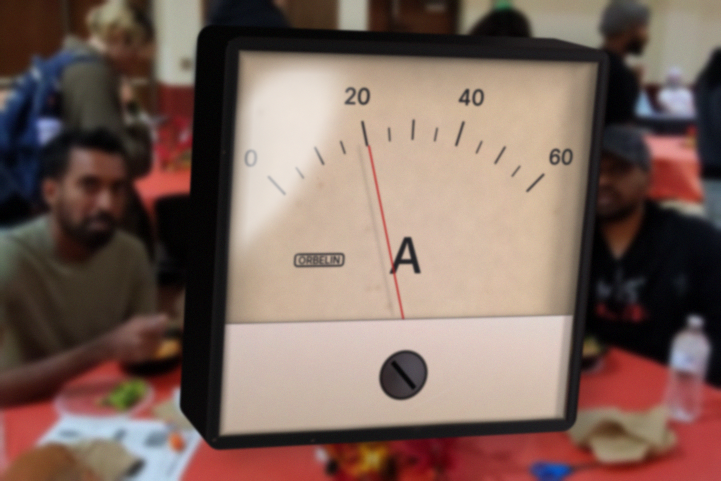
value=20 unit=A
